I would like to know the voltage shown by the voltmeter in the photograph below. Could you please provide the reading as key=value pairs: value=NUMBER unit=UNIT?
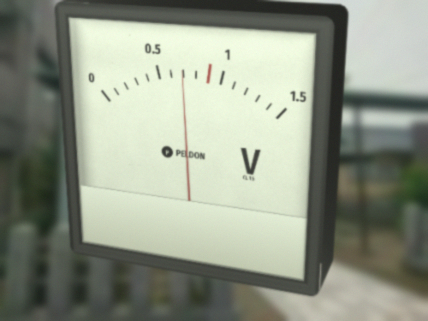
value=0.7 unit=V
